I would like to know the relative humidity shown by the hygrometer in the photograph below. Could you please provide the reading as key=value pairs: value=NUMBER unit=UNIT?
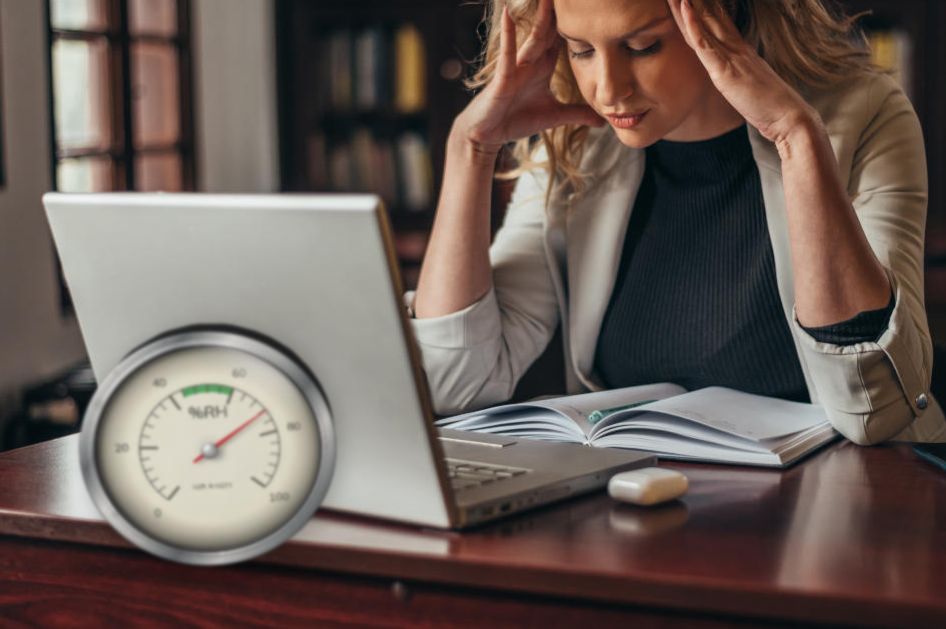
value=72 unit=%
